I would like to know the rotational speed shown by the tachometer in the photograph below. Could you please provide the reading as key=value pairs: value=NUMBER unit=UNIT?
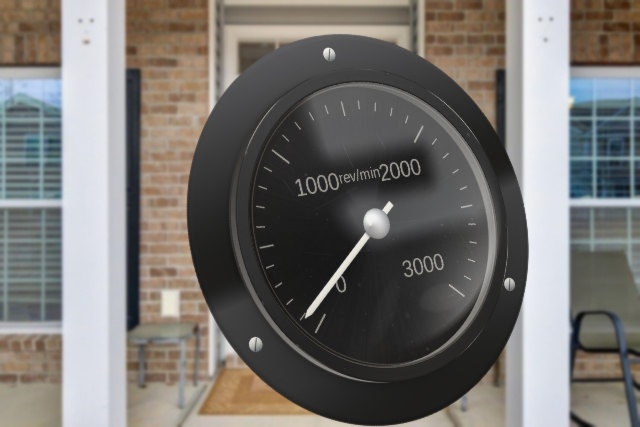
value=100 unit=rpm
